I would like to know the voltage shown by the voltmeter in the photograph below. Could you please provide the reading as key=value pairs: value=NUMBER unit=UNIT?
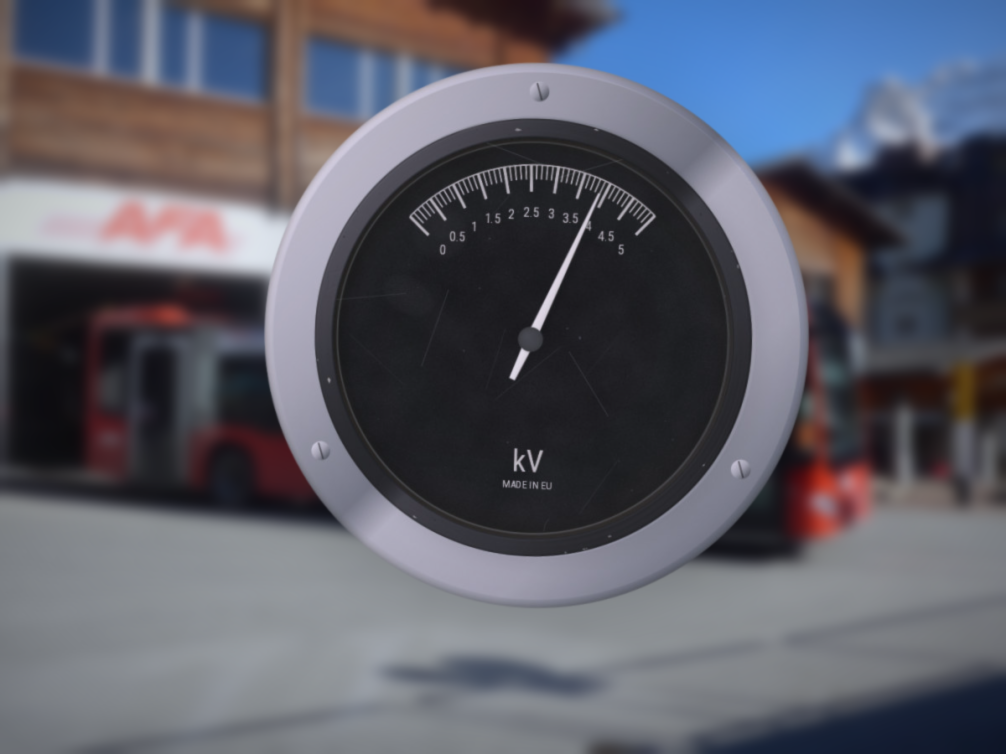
value=3.9 unit=kV
